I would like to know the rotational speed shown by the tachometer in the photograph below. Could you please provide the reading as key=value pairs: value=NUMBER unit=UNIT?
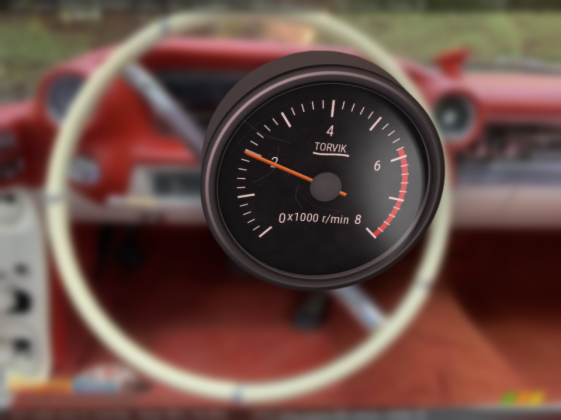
value=2000 unit=rpm
